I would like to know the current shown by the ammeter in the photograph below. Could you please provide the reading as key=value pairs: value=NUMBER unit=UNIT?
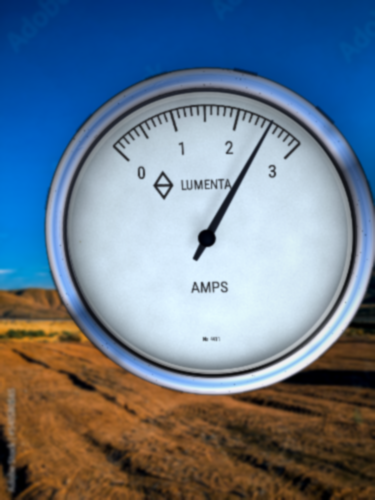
value=2.5 unit=A
